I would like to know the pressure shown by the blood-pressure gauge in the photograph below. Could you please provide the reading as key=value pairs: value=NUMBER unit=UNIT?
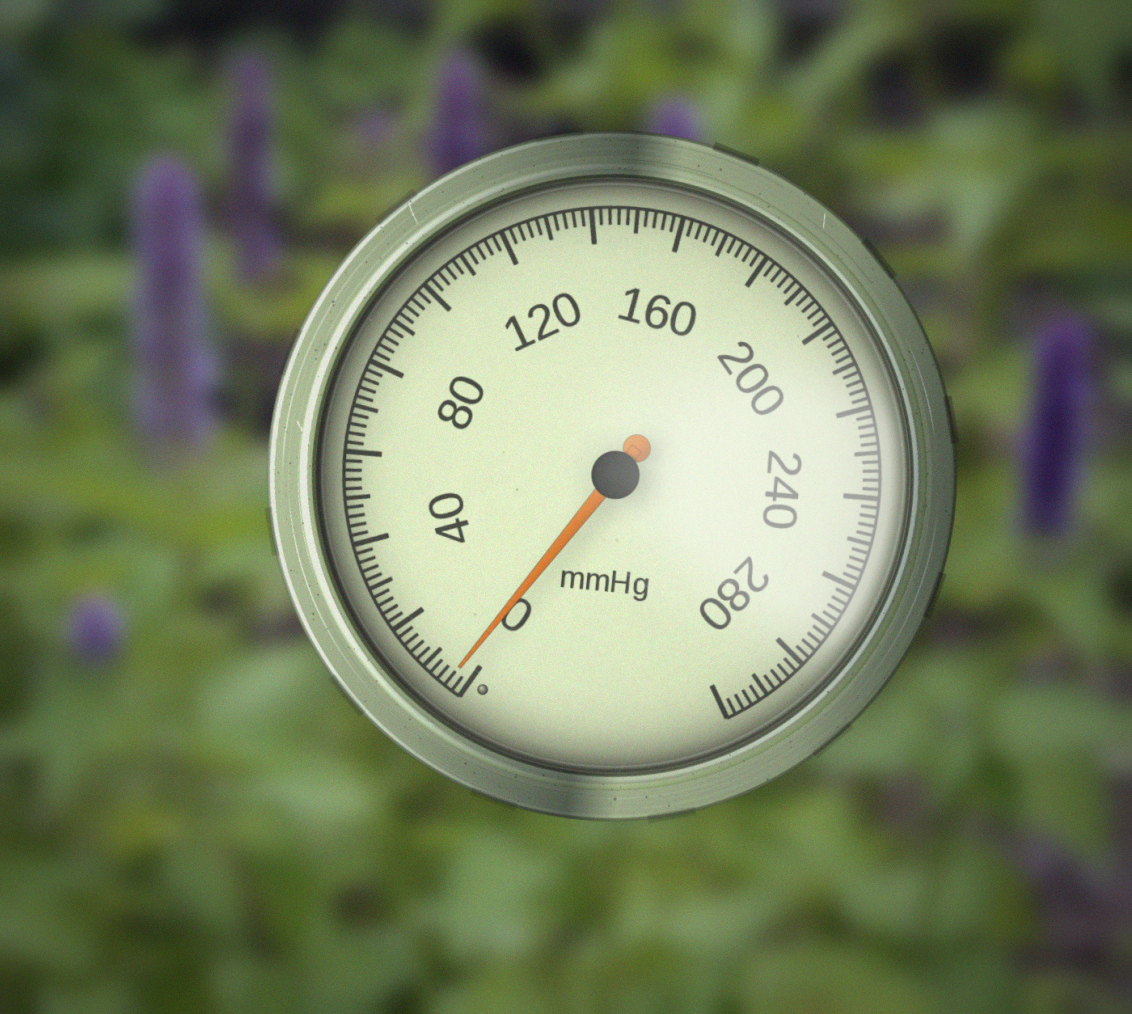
value=4 unit=mmHg
